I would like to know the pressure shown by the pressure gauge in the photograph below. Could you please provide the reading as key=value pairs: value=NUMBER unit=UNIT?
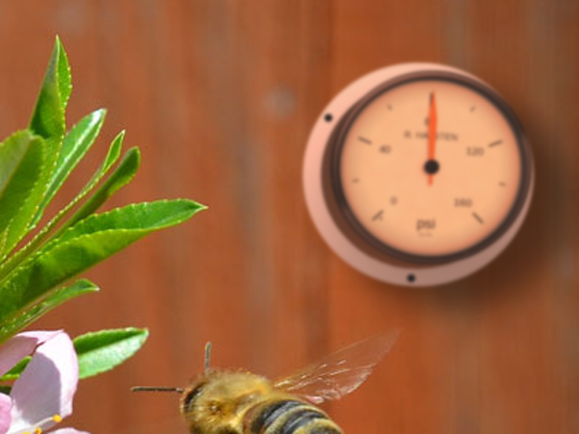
value=80 unit=psi
